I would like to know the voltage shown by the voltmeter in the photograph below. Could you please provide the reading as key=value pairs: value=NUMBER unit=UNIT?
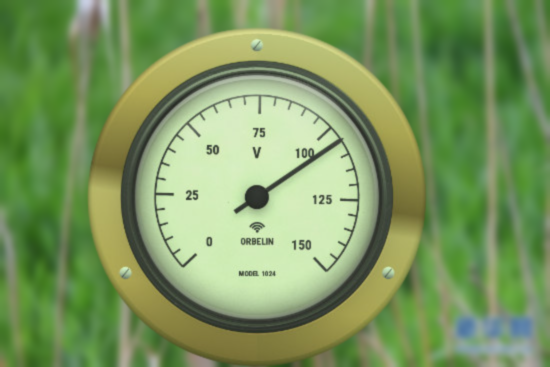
value=105 unit=V
